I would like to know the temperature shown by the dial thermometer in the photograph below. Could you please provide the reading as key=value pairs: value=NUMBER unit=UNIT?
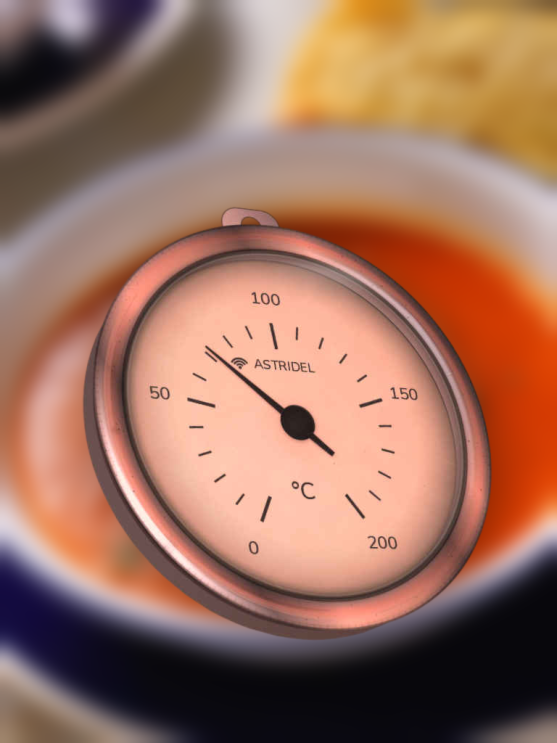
value=70 unit=°C
